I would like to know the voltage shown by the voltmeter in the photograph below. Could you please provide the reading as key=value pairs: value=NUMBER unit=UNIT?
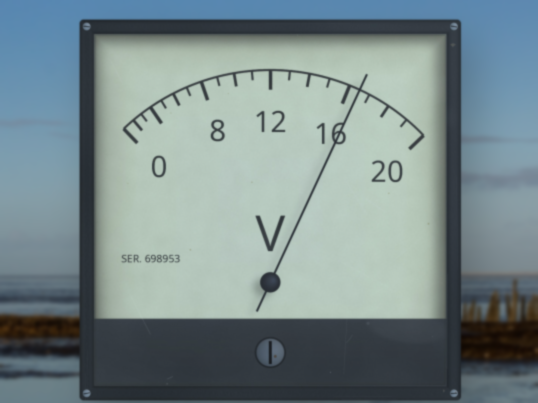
value=16.5 unit=V
